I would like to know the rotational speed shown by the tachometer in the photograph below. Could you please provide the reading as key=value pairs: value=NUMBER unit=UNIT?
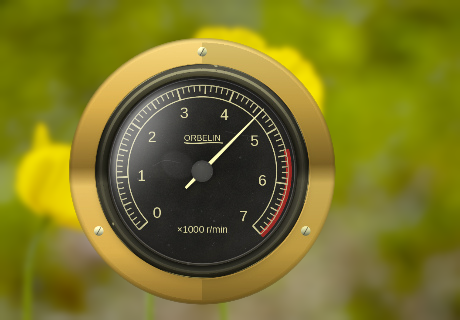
value=4600 unit=rpm
